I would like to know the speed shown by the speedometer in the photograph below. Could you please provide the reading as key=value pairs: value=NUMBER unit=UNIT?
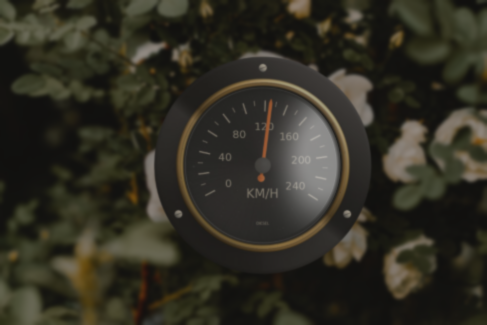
value=125 unit=km/h
